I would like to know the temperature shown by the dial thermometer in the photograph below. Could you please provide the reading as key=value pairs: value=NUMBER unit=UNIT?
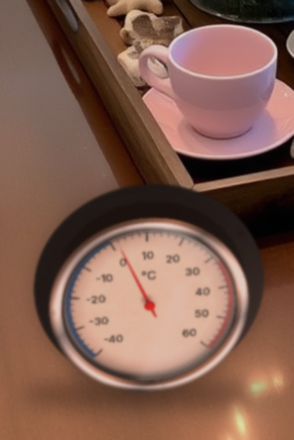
value=2 unit=°C
